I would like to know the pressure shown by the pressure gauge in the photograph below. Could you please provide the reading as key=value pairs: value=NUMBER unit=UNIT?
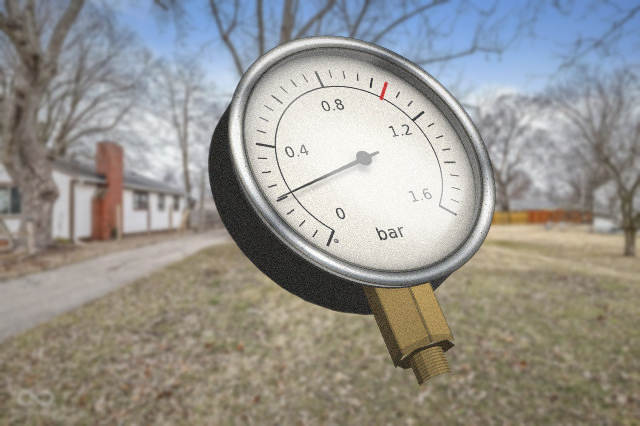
value=0.2 unit=bar
